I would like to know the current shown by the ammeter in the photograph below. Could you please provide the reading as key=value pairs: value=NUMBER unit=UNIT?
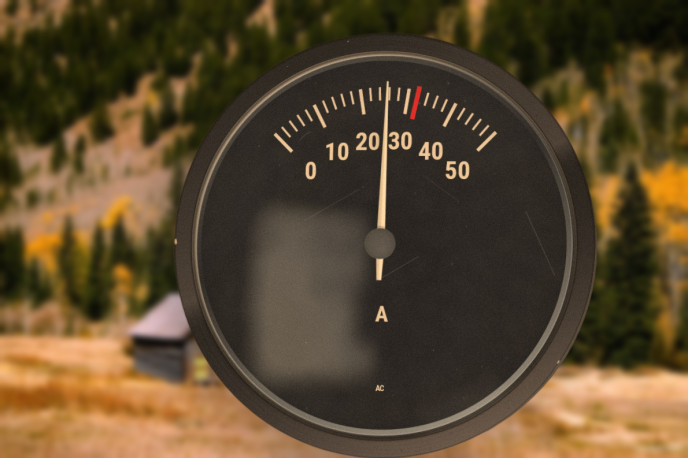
value=26 unit=A
